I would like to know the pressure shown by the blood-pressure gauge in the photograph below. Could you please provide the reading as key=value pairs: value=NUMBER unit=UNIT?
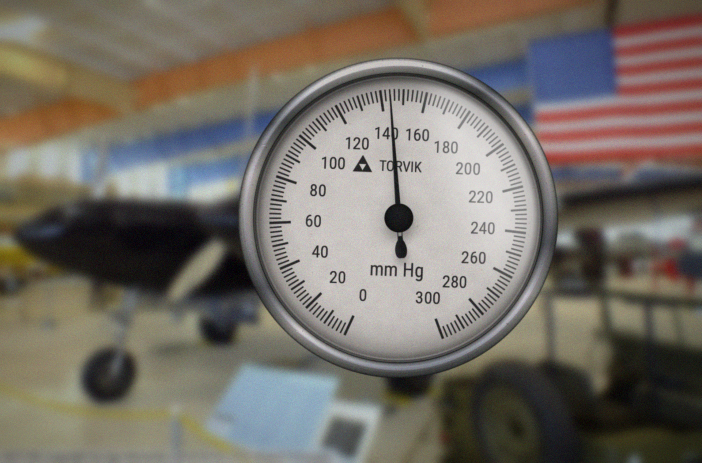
value=144 unit=mmHg
